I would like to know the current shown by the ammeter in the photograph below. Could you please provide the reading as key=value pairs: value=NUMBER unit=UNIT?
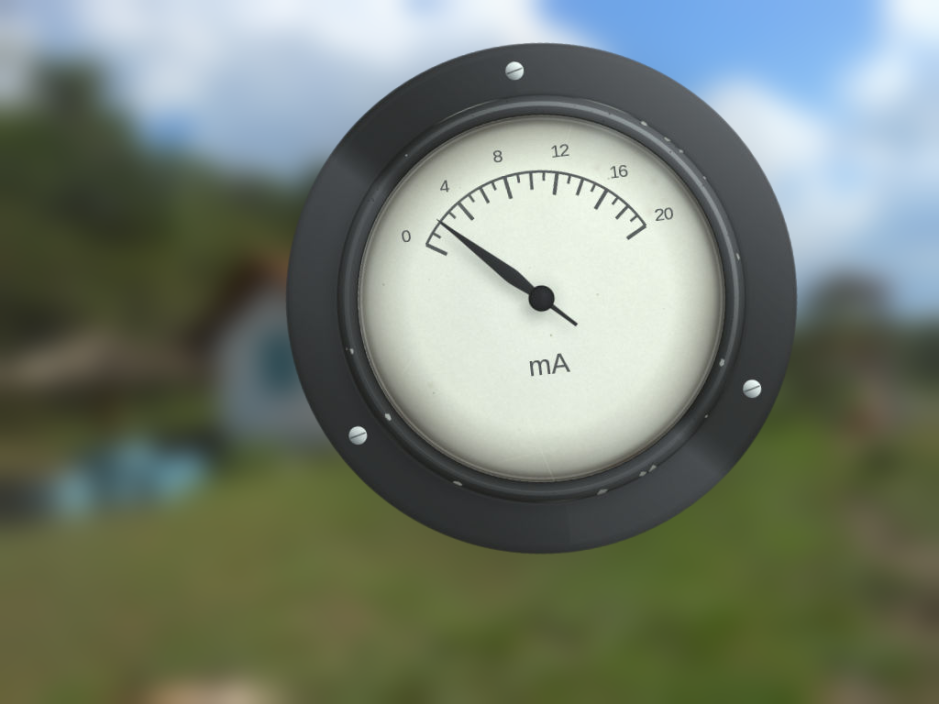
value=2 unit=mA
